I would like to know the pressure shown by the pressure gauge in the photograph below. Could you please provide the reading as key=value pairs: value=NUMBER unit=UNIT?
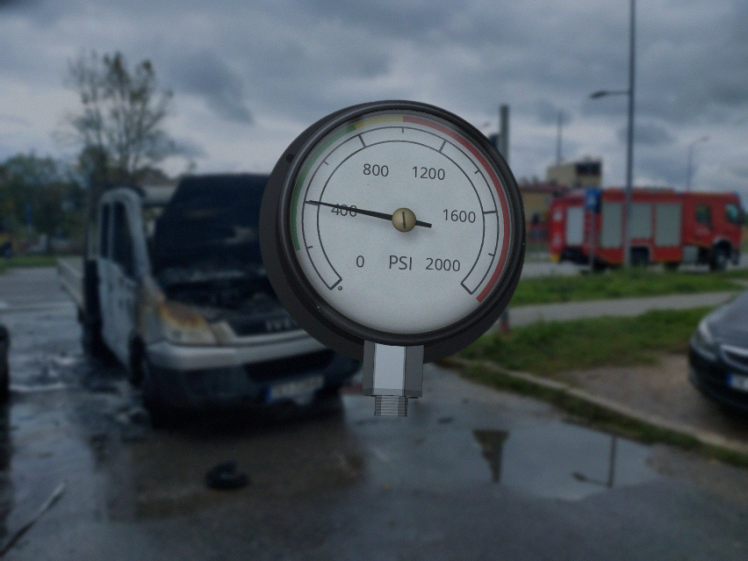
value=400 unit=psi
